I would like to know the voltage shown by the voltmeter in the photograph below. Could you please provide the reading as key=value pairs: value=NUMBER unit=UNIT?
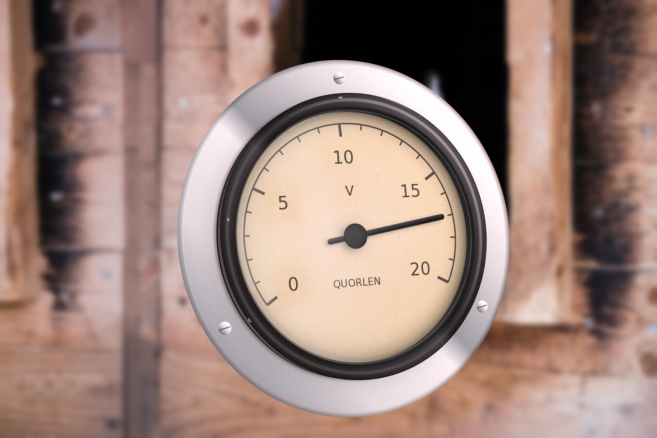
value=17 unit=V
